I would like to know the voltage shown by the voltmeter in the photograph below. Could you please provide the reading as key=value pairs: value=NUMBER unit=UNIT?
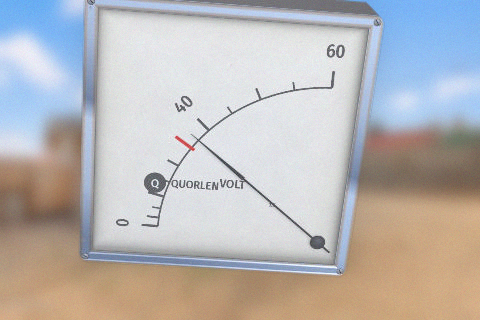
value=37.5 unit=V
